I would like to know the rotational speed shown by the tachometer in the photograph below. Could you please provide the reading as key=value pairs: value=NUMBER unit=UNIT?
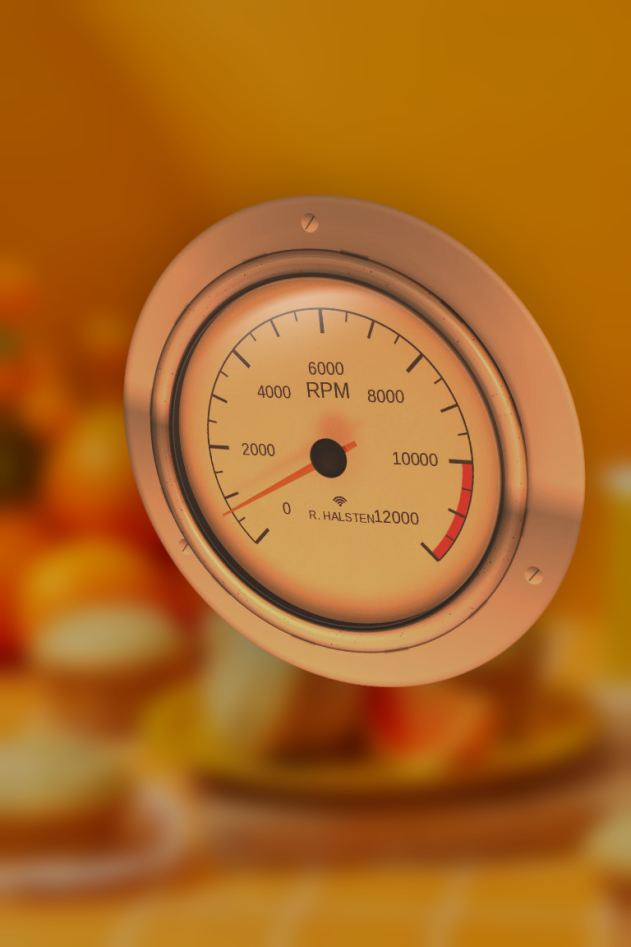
value=750 unit=rpm
